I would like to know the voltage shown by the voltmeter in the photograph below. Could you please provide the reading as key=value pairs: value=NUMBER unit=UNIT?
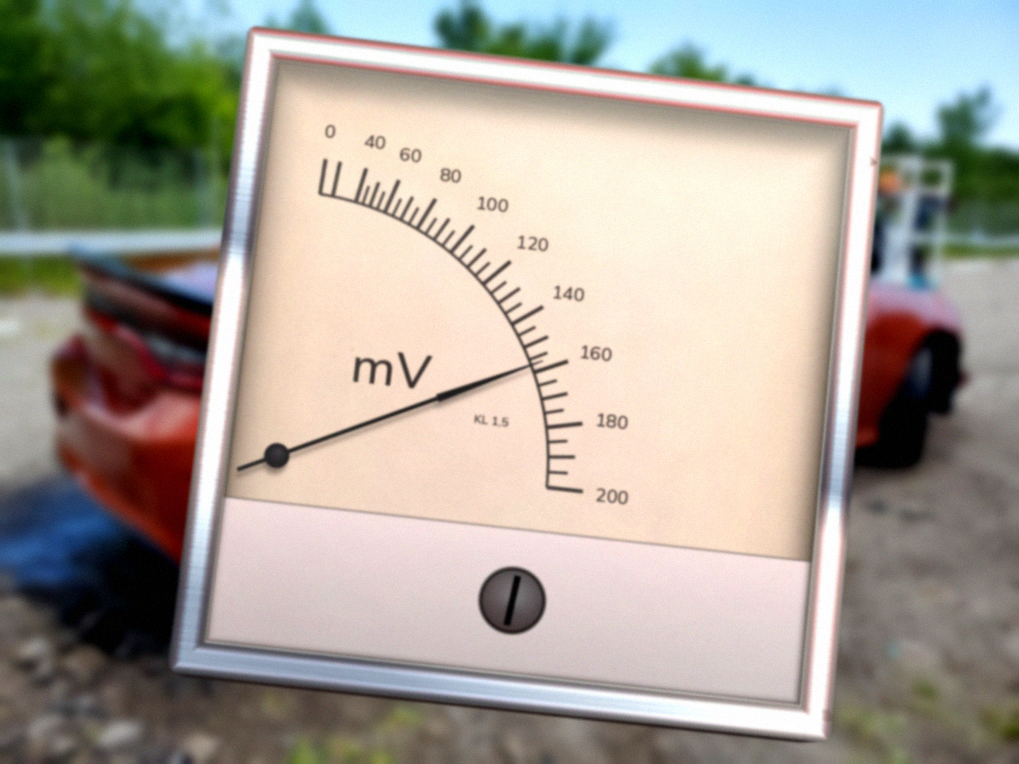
value=157.5 unit=mV
